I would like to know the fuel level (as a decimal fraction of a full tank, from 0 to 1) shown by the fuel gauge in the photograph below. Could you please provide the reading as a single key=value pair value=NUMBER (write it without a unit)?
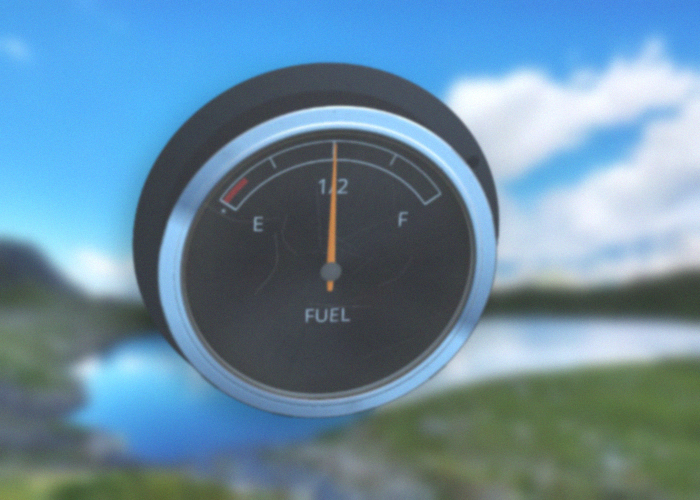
value=0.5
